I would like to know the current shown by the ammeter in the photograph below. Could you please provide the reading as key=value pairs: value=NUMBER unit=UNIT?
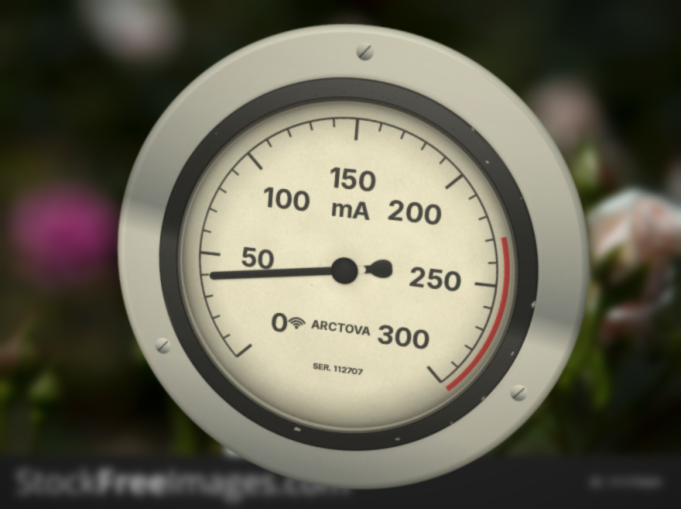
value=40 unit=mA
